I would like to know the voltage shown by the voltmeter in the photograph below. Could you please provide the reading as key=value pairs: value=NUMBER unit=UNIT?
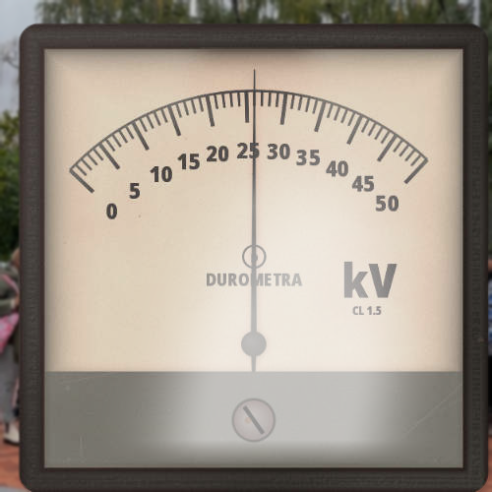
value=26 unit=kV
